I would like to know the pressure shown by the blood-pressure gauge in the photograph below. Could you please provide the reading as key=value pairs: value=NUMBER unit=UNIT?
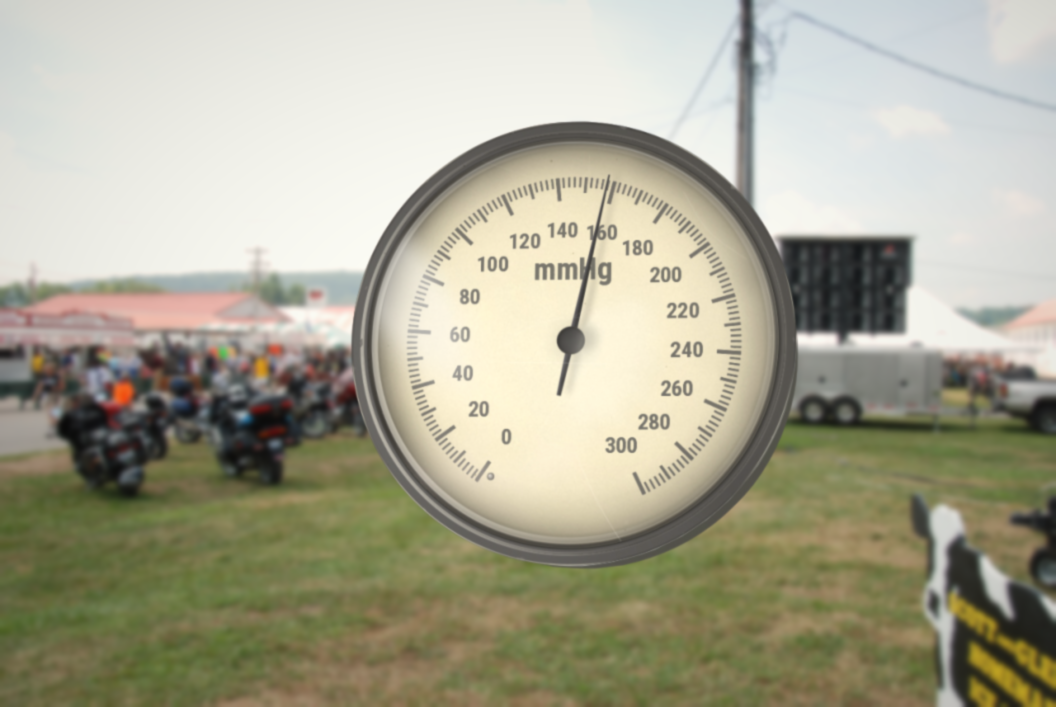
value=158 unit=mmHg
